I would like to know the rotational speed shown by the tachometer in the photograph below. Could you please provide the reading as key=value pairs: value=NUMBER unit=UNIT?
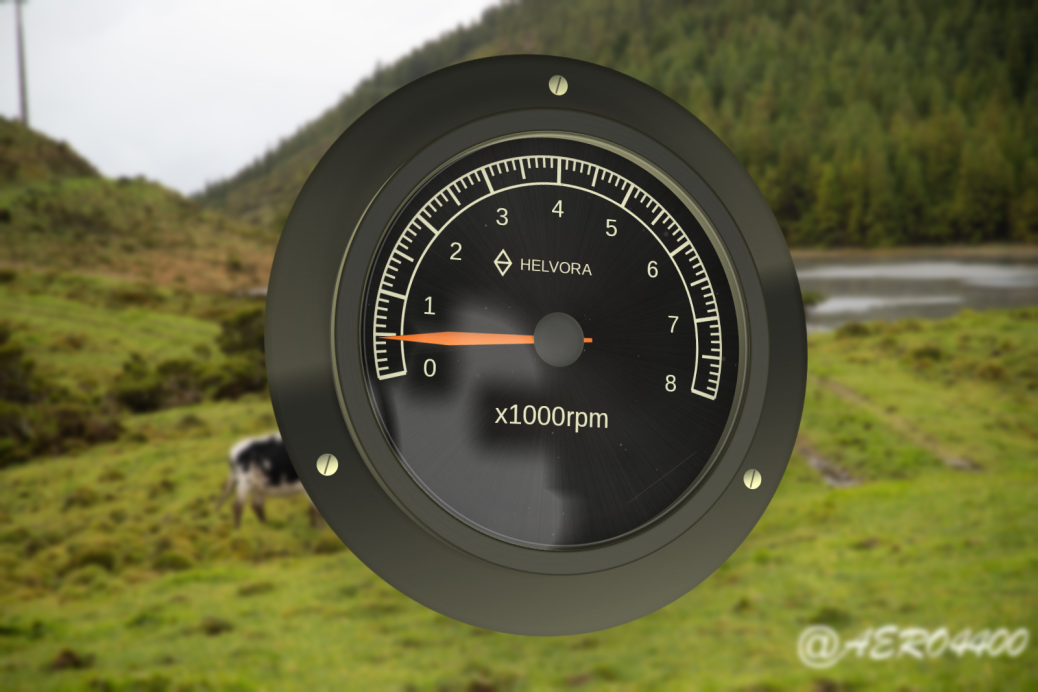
value=450 unit=rpm
